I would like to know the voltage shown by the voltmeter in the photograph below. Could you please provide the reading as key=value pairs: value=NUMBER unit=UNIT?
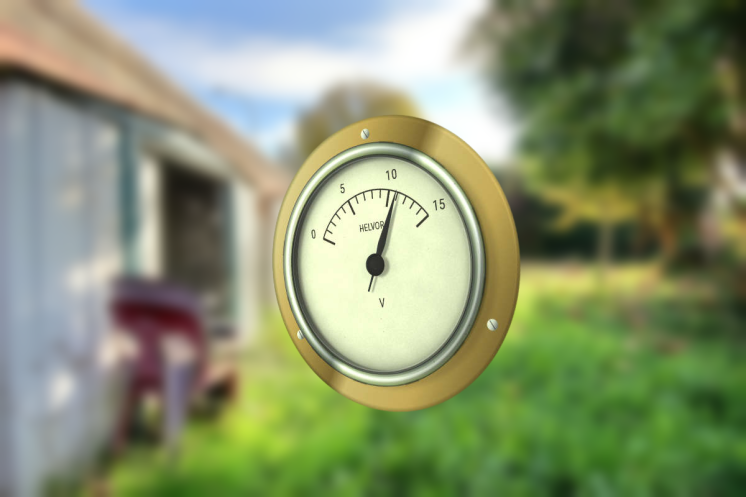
value=11 unit=V
